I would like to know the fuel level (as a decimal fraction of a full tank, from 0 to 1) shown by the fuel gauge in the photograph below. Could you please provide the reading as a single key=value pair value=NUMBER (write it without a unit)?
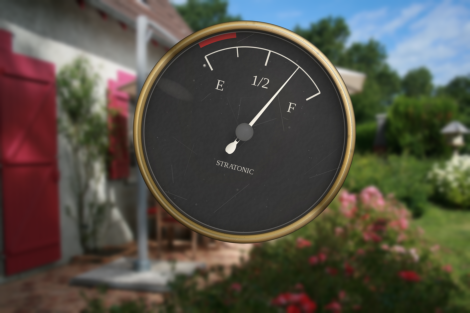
value=0.75
